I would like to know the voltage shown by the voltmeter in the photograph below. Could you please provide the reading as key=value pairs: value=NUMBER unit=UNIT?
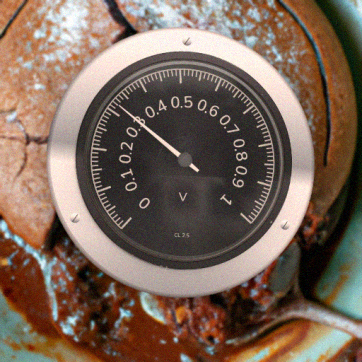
value=0.32 unit=V
